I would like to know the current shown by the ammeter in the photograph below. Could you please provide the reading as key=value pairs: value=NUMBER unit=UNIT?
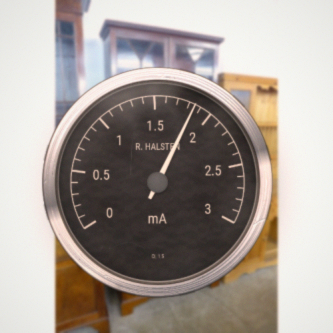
value=1.85 unit=mA
